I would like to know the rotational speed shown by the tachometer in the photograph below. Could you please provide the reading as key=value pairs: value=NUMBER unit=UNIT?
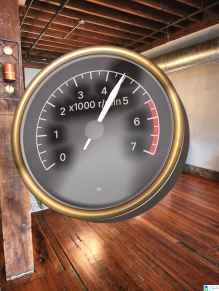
value=4500 unit=rpm
